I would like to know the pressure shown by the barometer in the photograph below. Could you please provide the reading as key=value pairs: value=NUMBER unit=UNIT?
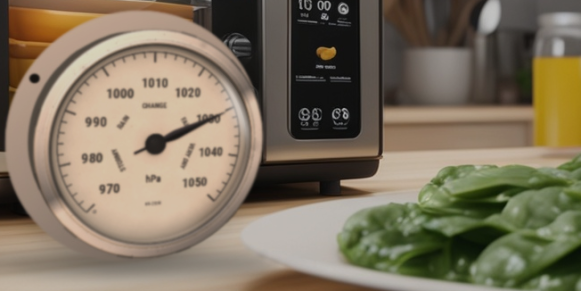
value=1030 unit=hPa
